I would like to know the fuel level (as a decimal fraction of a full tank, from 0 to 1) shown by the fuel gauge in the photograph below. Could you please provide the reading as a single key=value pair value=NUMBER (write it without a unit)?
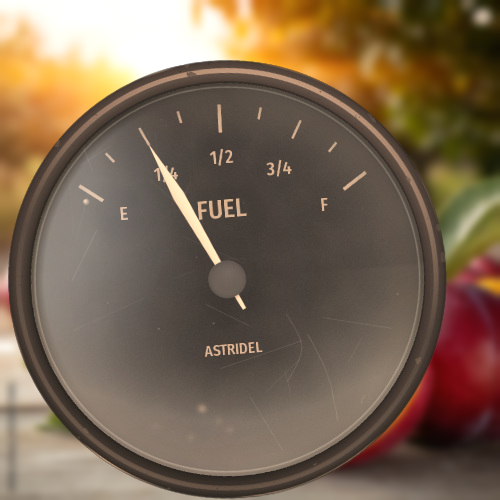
value=0.25
